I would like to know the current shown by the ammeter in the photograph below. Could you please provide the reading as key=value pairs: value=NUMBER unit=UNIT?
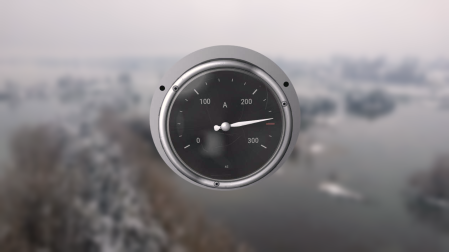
value=250 unit=A
